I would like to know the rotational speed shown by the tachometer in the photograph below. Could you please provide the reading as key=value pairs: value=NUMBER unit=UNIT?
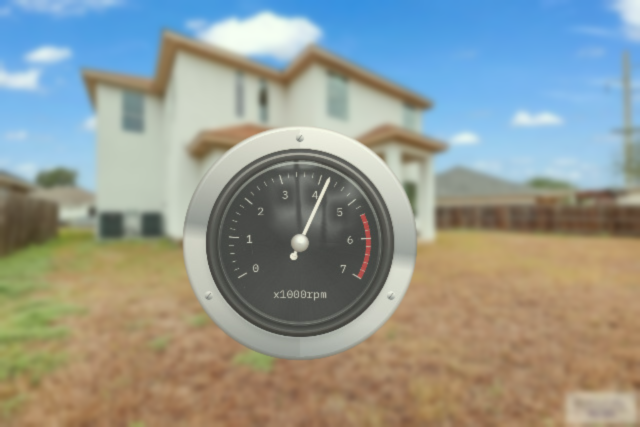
value=4200 unit=rpm
